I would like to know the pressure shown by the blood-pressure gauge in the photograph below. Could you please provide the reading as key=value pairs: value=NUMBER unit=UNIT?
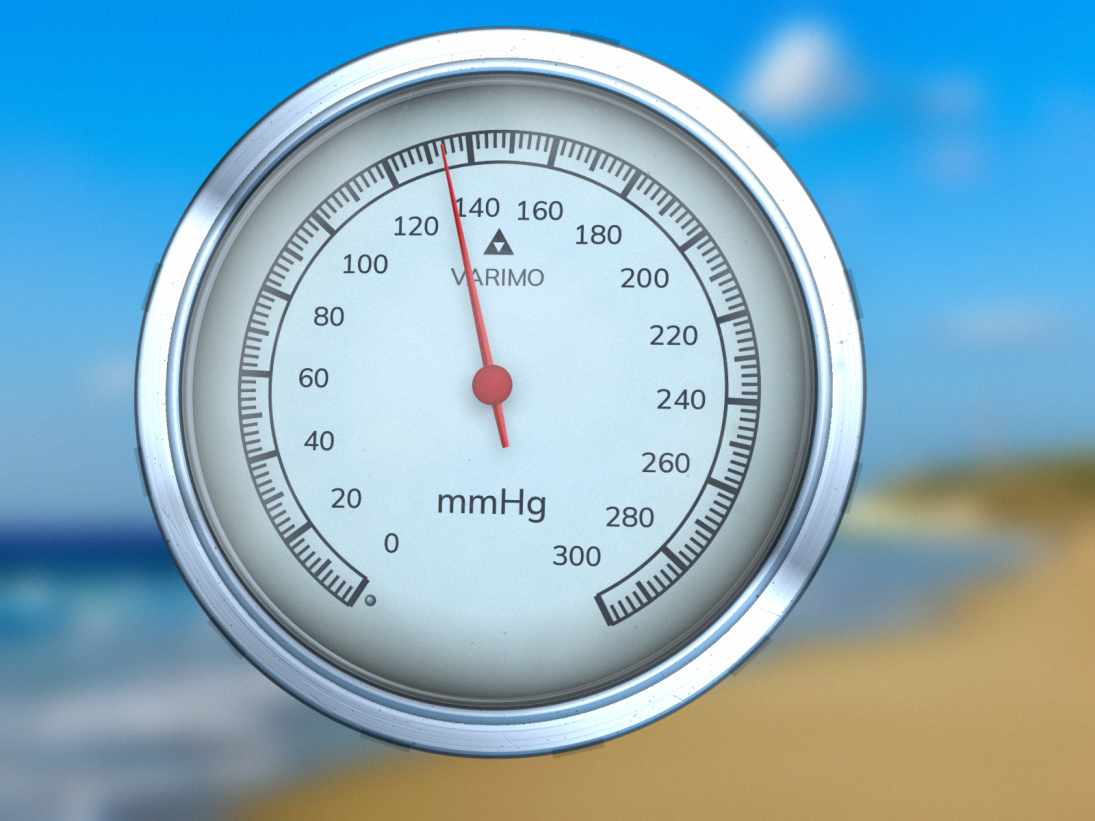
value=134 unit=mmHg
